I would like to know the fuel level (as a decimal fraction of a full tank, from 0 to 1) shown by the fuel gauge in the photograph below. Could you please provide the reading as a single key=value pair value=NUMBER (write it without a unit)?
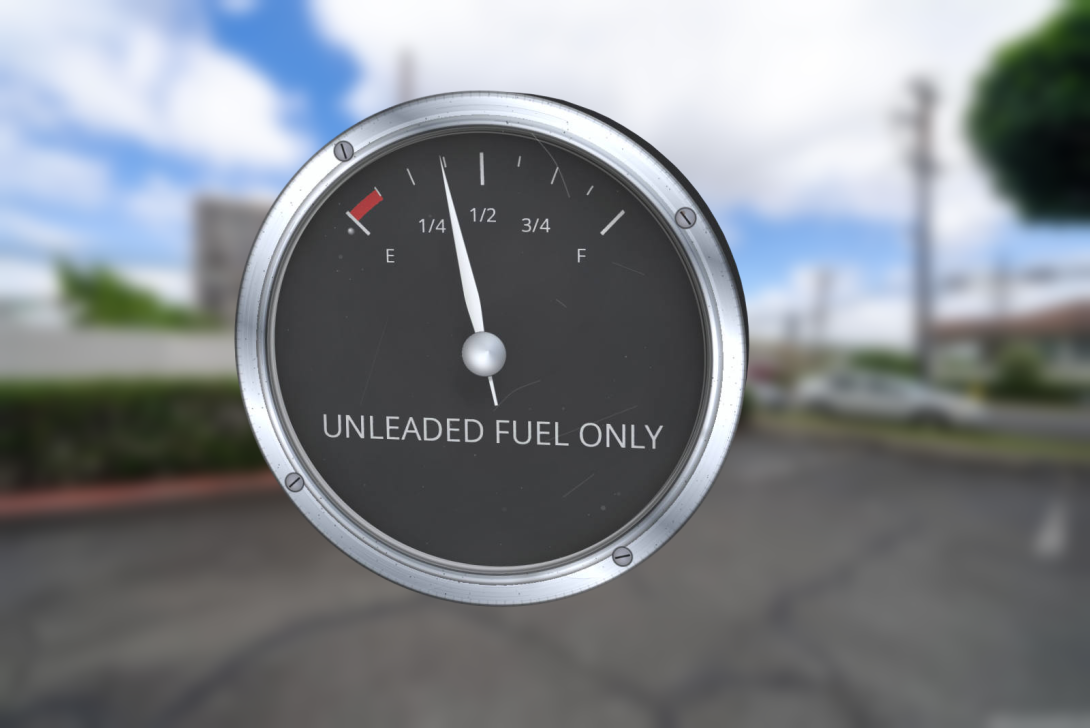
value=0.375
